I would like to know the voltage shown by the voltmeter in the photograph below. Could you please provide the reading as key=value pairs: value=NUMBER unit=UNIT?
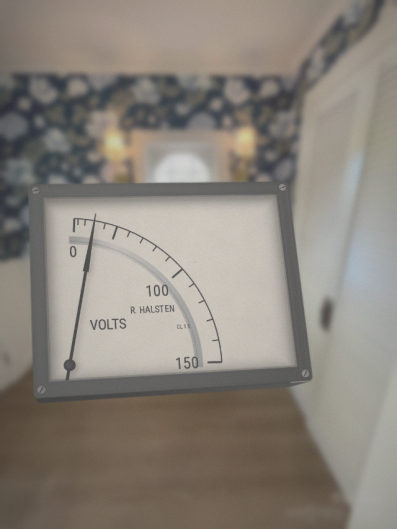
value=30 unit=V
